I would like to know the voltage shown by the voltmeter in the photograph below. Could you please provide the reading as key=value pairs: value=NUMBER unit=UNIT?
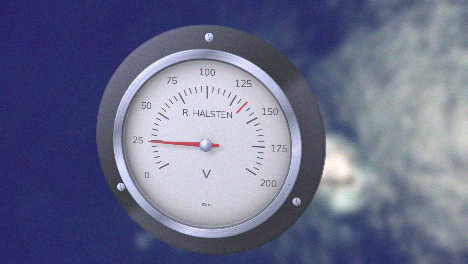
value=25 unit=V
